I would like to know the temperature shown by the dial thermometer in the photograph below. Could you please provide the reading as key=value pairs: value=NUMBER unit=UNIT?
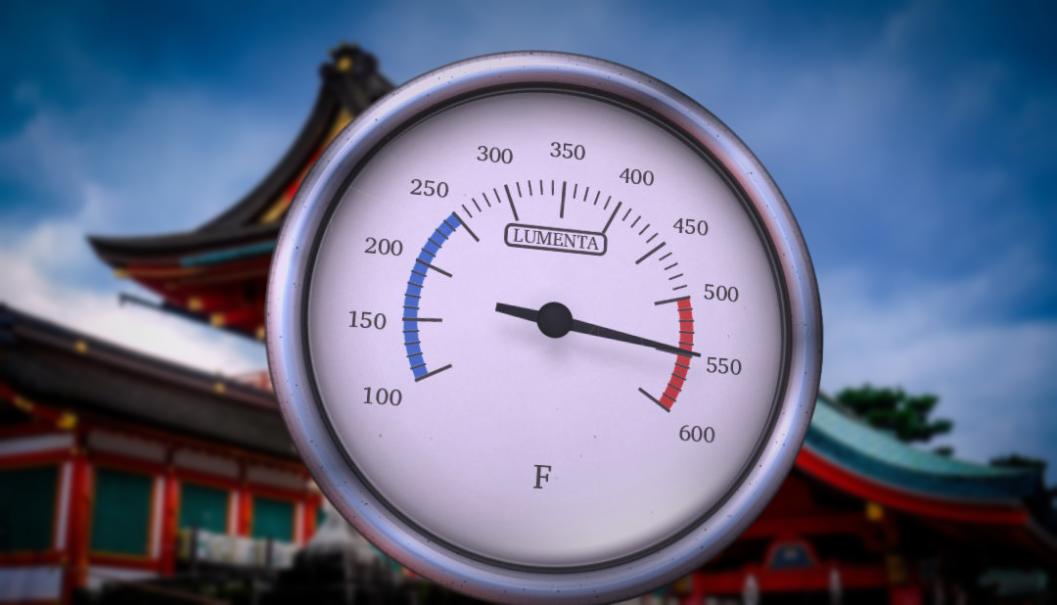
value=550 unit=°F
